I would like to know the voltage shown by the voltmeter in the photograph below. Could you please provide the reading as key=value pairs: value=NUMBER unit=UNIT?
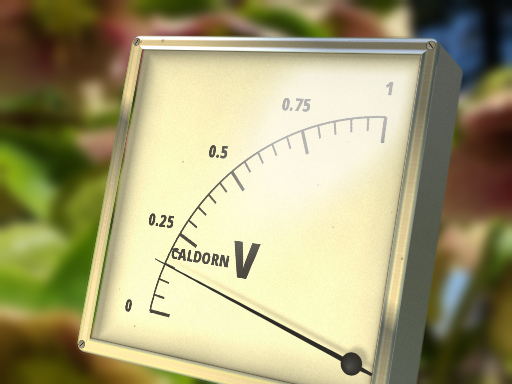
value=0.15 unit=V
